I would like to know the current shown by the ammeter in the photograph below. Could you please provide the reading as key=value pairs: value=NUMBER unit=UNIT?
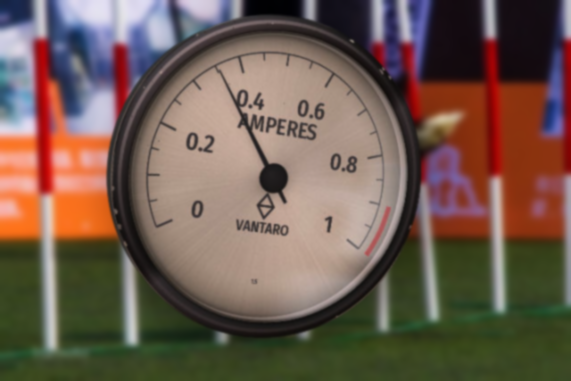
value=0.35 unit=A
